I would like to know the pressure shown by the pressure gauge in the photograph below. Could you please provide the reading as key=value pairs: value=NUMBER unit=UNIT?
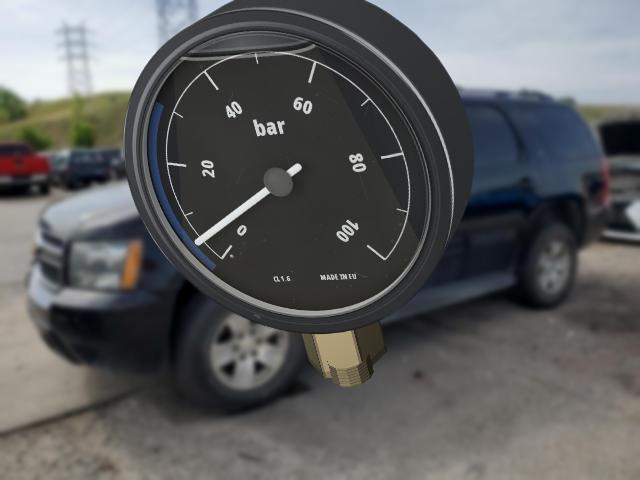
value=5 unit=bar
